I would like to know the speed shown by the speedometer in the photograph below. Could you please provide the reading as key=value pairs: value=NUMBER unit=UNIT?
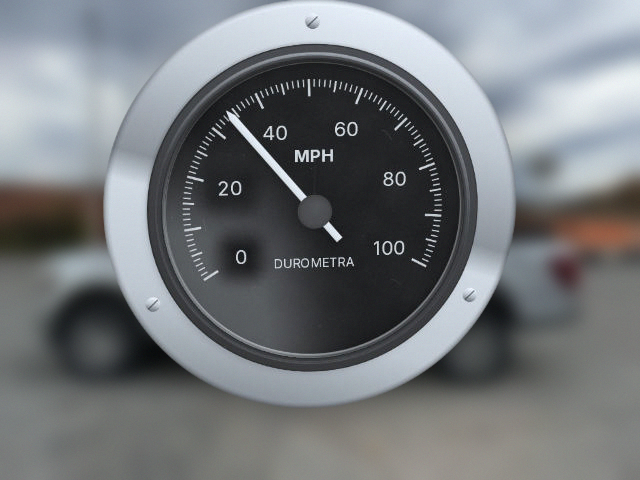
value=34 unit=mph
